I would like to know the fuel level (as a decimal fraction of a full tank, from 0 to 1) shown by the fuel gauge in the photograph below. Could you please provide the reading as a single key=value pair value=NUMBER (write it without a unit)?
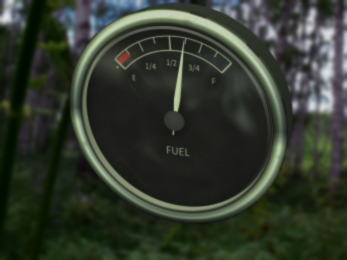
value=0.625
